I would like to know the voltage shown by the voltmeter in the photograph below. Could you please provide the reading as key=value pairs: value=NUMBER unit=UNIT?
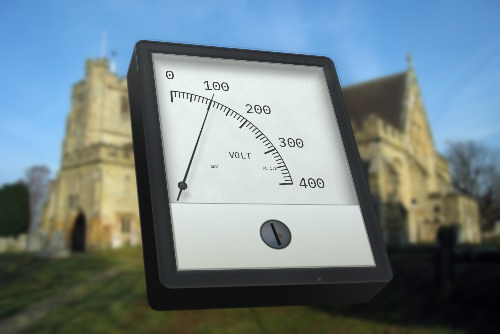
value=100 unit=V
